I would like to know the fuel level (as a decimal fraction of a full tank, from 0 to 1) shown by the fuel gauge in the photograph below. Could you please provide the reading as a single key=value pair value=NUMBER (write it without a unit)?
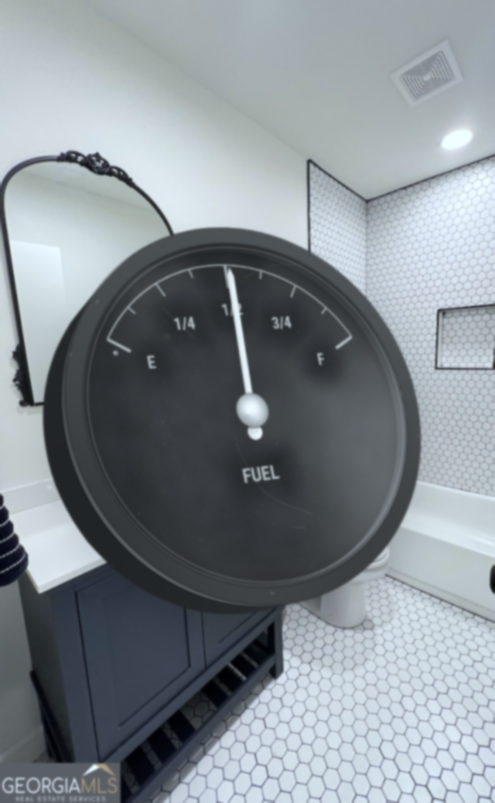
value=0.5
